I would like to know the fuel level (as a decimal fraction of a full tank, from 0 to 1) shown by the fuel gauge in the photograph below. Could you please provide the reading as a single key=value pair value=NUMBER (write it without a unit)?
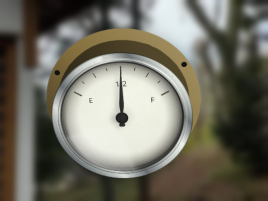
value=0.5
